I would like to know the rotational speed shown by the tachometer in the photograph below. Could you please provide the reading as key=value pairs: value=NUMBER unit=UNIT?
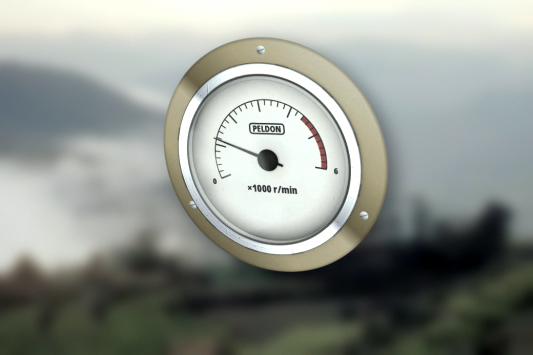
value=1200 unit=rpm
